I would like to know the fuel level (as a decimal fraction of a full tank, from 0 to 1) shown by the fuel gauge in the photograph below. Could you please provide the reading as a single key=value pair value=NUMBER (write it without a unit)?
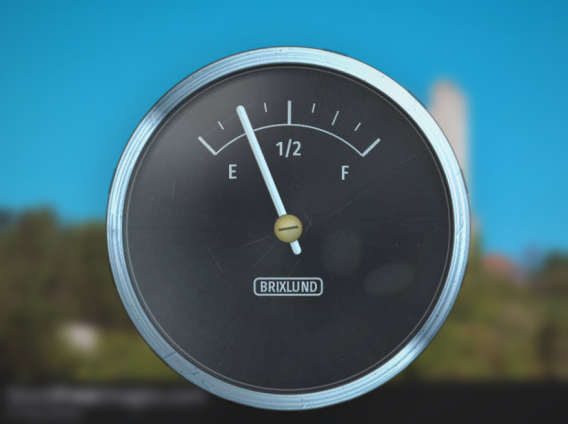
value=0.25
